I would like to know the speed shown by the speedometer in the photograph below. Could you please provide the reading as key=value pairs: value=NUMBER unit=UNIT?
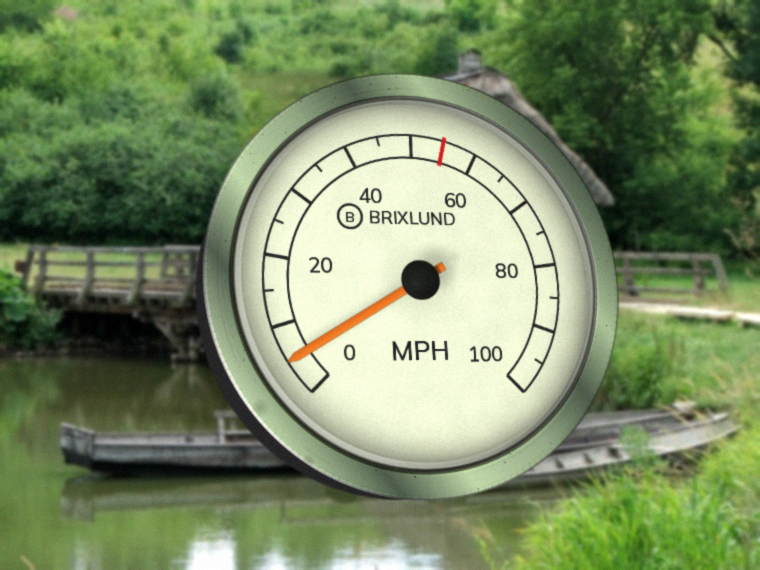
value=5 unit=mph
